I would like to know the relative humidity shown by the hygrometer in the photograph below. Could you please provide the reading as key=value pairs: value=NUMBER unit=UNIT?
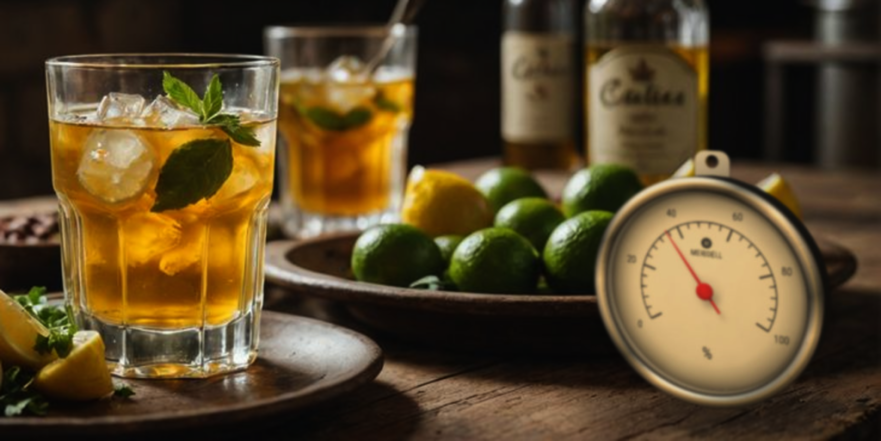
value=36 unit=%
